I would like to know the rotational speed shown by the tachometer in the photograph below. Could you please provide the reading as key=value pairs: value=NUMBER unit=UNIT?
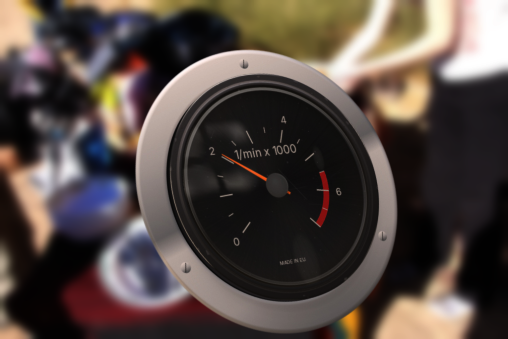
value=2000 unit=rpm
